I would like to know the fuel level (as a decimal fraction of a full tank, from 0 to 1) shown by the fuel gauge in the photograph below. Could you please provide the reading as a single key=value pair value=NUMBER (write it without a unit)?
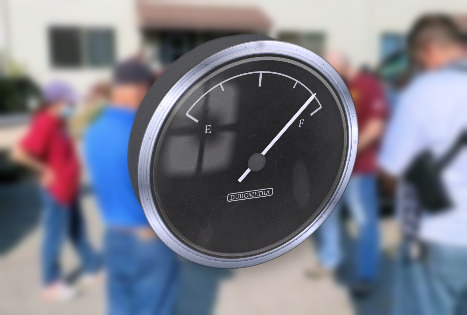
value=0.875
